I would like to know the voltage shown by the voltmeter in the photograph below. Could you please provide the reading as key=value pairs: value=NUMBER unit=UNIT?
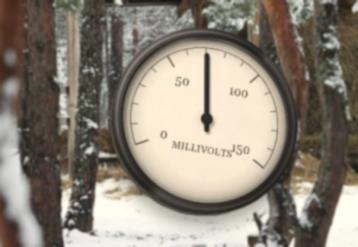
value=70 unit=mV
